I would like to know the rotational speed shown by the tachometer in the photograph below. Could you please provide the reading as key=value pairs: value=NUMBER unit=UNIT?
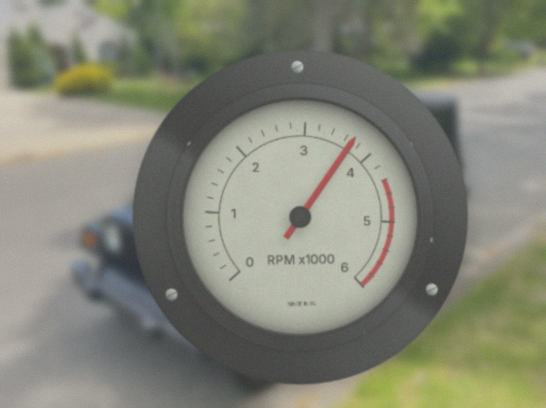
value=3700 unit=rpm
